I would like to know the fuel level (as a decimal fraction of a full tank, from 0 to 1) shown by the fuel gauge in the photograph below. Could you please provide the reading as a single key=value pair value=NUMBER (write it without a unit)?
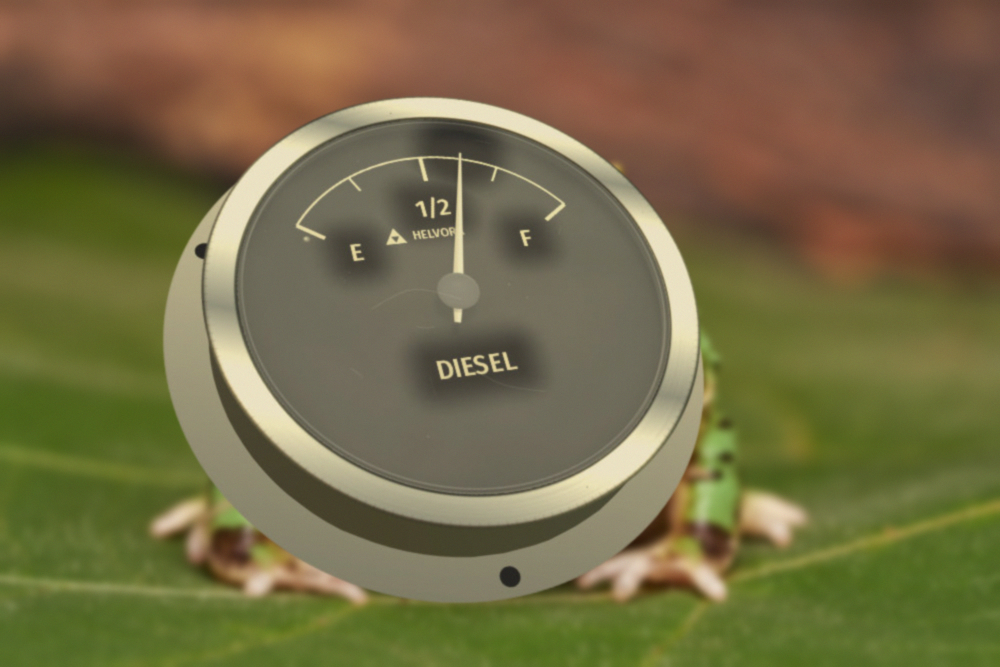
value=0.625
